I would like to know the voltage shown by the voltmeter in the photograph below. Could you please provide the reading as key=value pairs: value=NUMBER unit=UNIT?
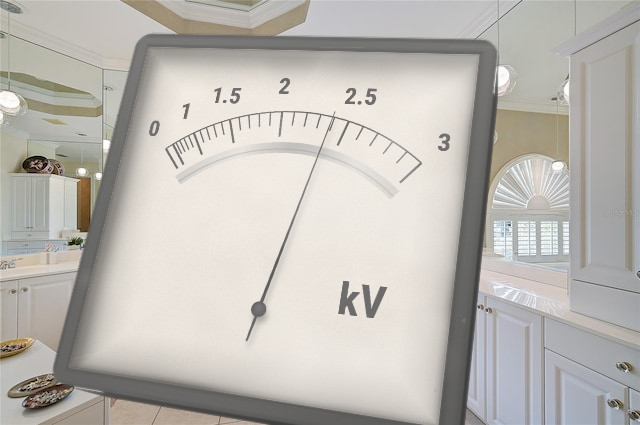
value=2.4 unit=kV
